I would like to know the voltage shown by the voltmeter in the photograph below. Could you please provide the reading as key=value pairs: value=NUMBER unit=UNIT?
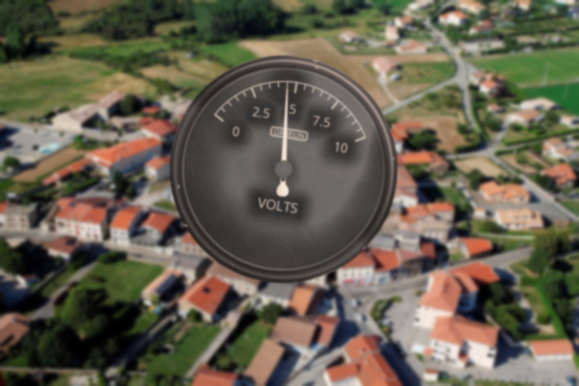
value=4.5 unit=V
